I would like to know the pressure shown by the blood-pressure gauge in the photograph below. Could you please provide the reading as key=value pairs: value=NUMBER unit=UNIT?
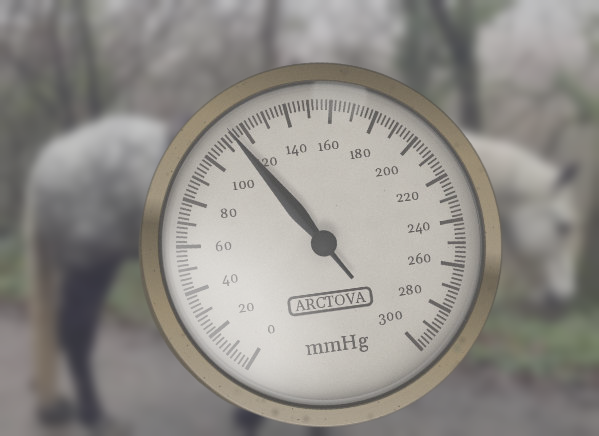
value=114 unit=mmHg
